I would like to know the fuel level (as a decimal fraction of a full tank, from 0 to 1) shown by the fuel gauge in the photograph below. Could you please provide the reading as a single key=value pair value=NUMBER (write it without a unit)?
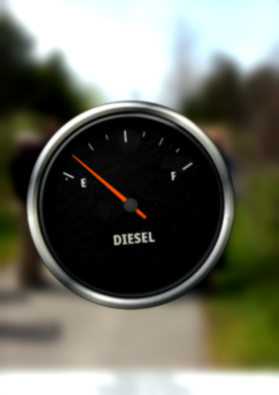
value=0.125
